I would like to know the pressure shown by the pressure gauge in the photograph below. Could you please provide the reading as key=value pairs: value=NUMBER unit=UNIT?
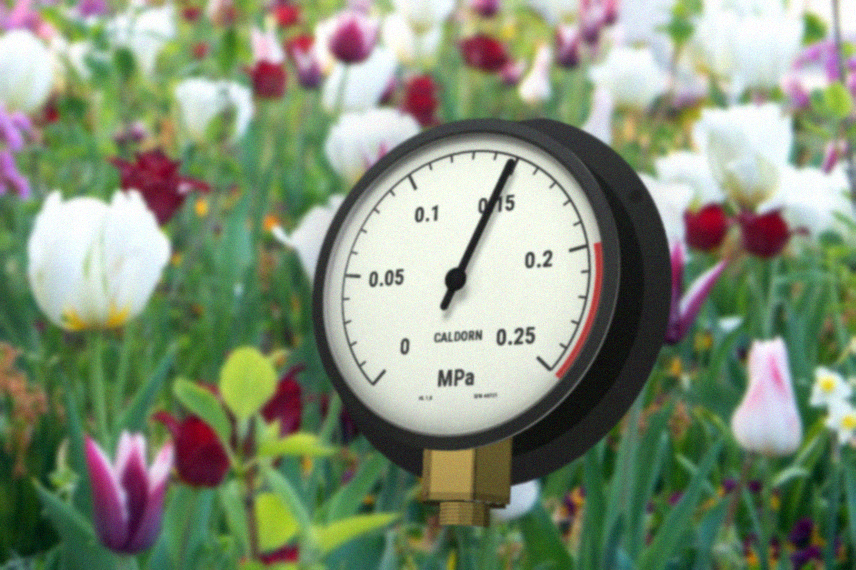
value=0.15 unit=MPa
